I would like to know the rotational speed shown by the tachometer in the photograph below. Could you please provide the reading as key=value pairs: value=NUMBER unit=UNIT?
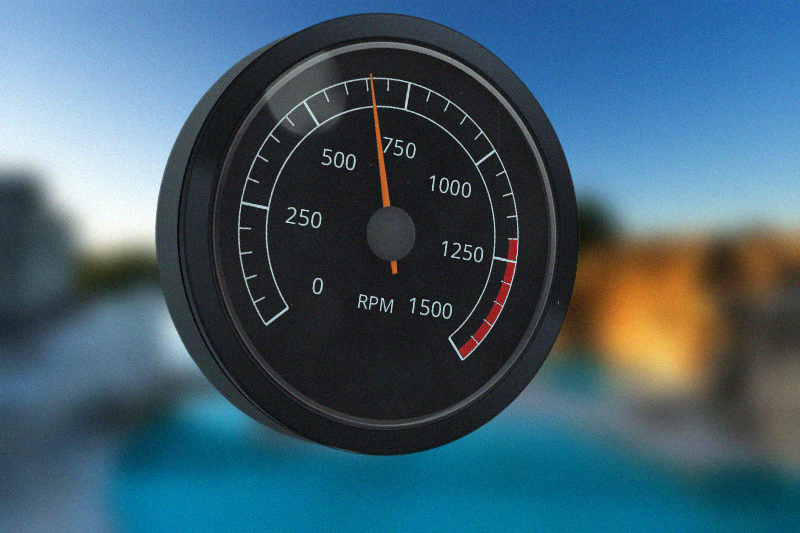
value=650 unit=rpm
